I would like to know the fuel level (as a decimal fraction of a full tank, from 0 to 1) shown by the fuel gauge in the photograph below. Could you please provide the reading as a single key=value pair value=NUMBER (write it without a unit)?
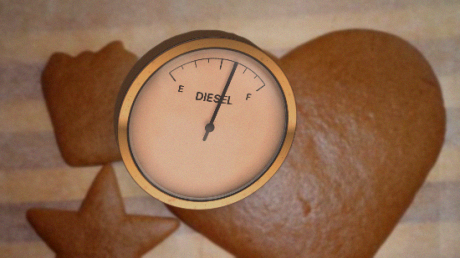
value=0.625
